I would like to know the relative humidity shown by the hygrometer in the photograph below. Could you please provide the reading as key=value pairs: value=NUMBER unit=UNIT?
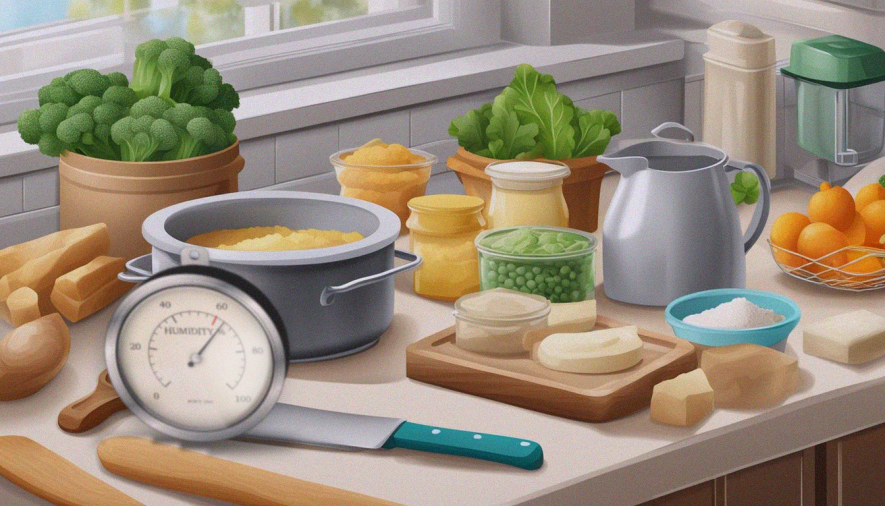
value=64 unit=%
